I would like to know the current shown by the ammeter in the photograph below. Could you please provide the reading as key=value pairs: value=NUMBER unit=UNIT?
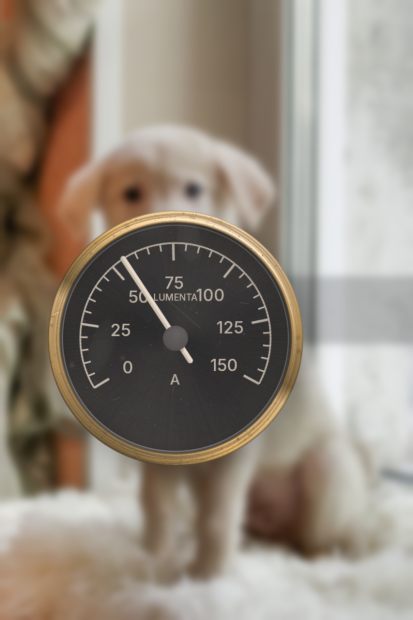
value=55 unit=A
